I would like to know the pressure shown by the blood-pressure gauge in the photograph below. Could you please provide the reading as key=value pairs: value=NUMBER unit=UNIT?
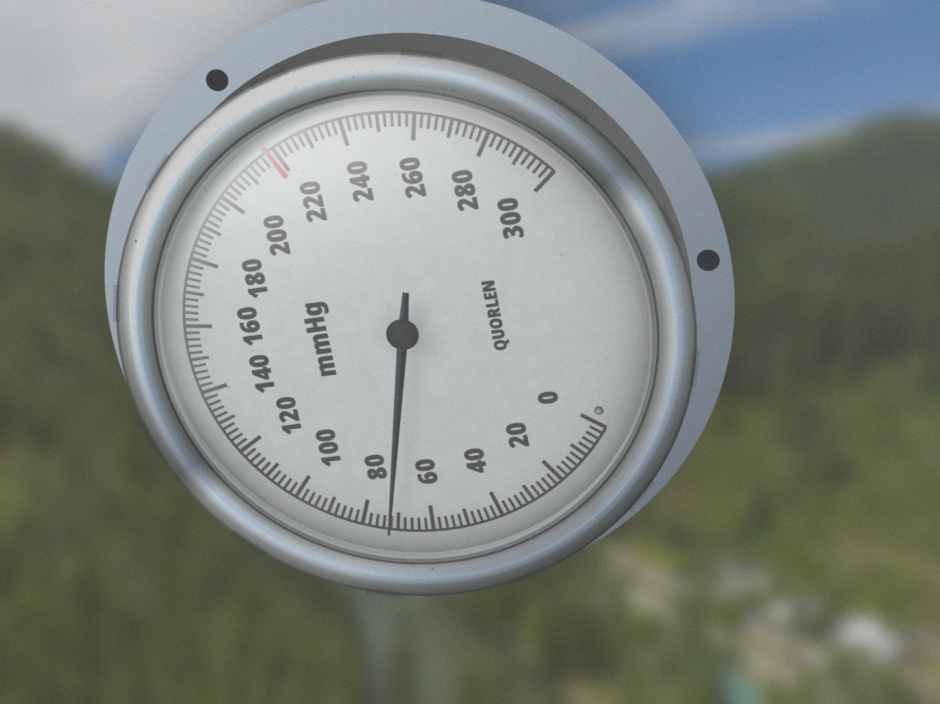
value=72 unit=mmHg
